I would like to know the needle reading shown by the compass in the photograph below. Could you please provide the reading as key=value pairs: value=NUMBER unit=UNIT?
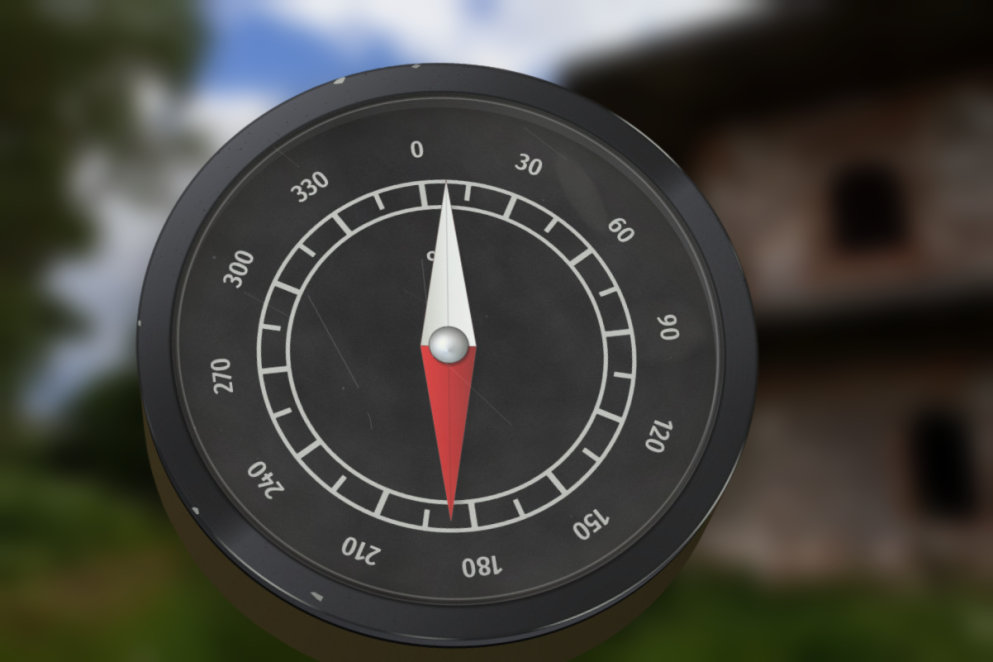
value=187.5 unit=°
